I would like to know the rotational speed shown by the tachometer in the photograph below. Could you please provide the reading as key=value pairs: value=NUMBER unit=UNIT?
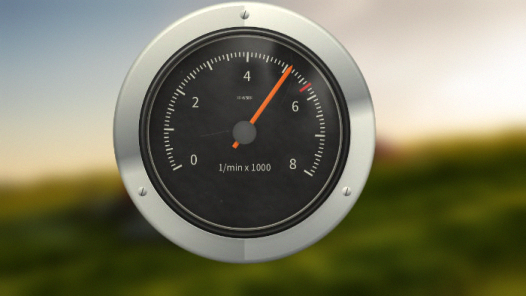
value=5100 unit=rpm
